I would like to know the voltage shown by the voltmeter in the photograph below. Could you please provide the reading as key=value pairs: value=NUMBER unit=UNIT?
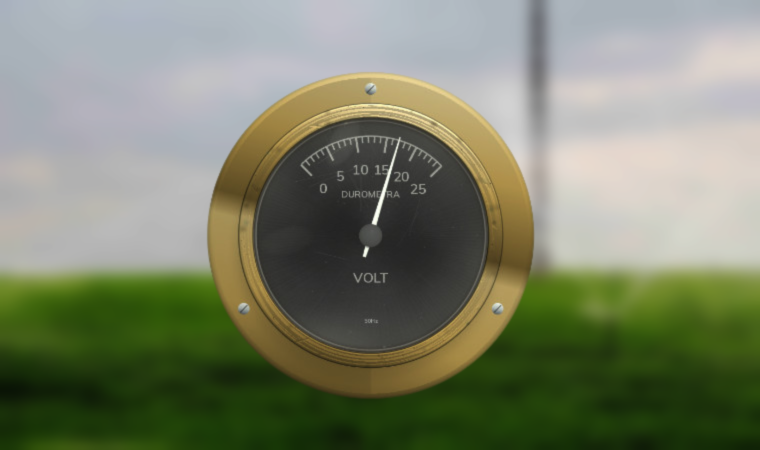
value=17 unit=V
